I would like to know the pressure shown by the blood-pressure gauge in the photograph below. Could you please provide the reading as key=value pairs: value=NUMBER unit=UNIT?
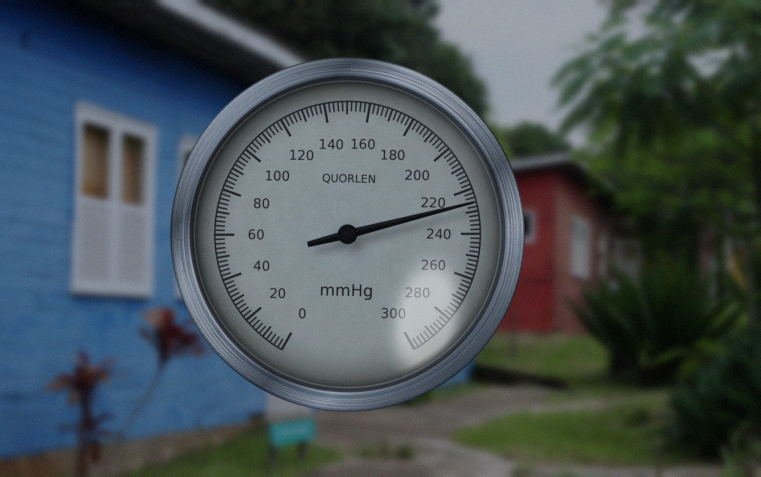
value=226 unit=mmHg
